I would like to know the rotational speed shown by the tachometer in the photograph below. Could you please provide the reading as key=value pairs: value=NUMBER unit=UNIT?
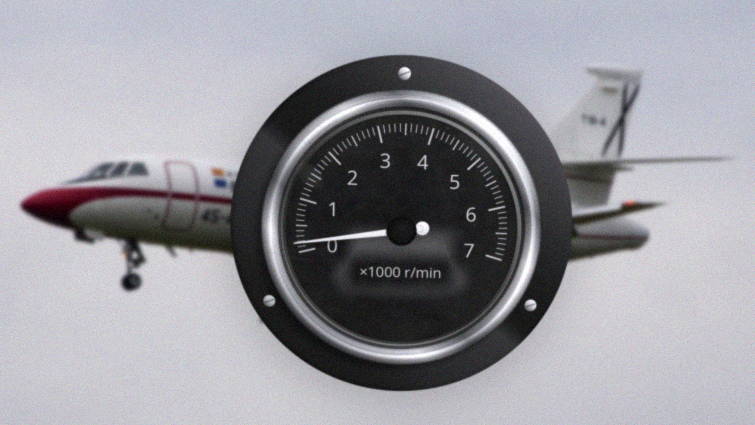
value=200 unit=rpm
